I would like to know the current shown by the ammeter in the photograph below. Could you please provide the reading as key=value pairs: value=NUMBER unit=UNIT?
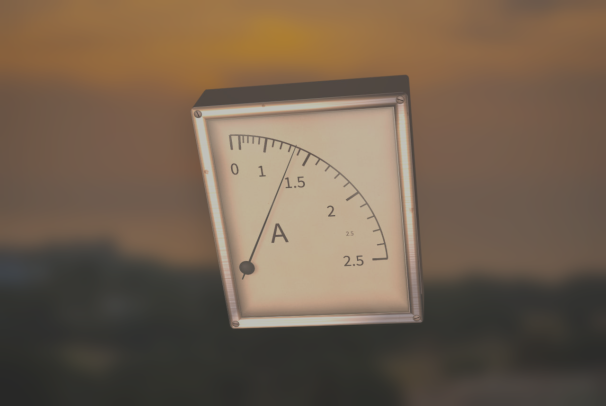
value=1.35 unit=A
